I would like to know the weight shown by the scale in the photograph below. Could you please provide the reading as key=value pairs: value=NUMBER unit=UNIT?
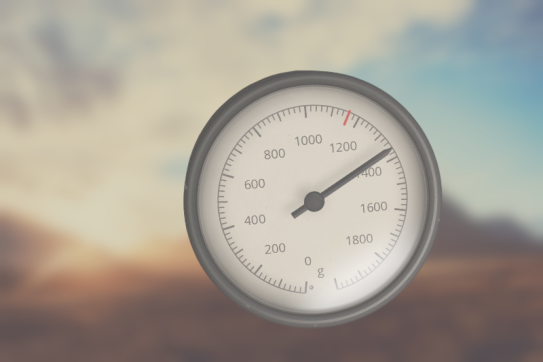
value=1360 unit=g
